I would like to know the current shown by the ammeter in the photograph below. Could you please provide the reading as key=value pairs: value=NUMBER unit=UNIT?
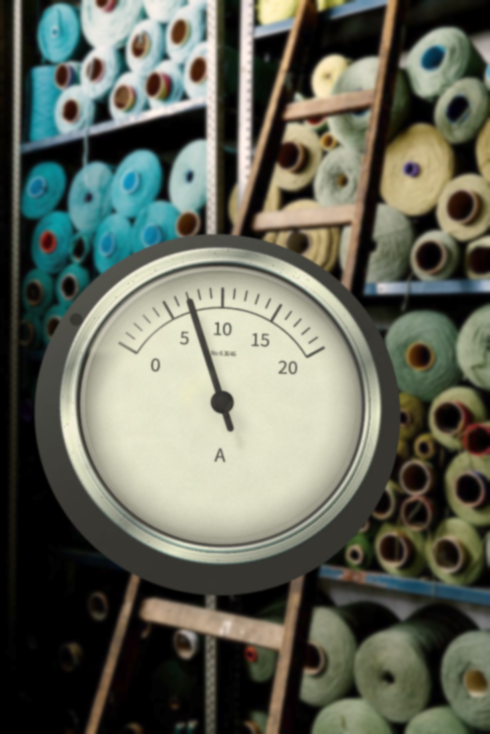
value=7 unit=A
